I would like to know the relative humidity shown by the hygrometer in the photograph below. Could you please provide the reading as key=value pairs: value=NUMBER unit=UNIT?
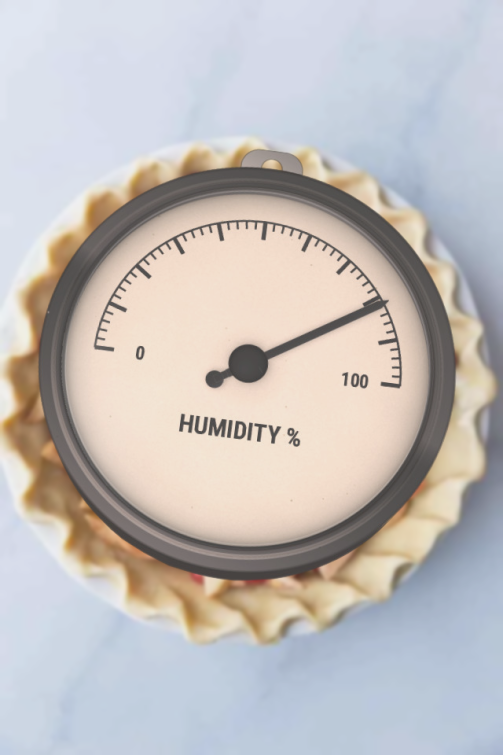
value=82 unit=%
